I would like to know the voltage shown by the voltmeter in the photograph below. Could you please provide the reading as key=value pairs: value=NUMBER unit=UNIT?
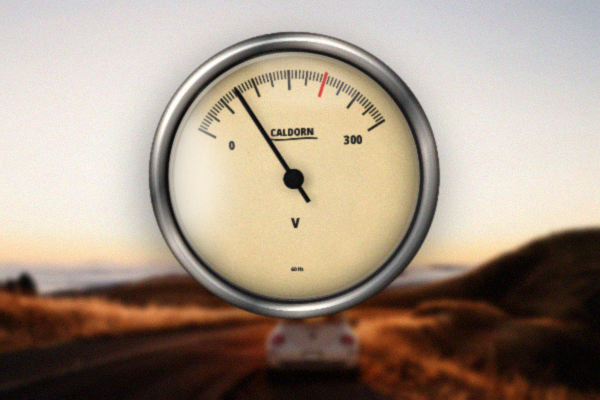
value=75 unit=V
